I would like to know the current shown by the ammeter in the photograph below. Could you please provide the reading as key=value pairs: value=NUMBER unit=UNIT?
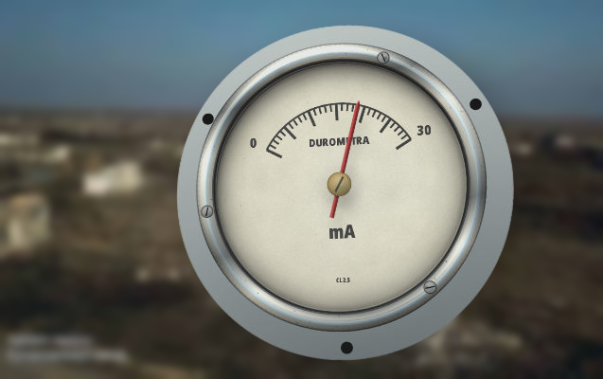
value=19 unit=mA
